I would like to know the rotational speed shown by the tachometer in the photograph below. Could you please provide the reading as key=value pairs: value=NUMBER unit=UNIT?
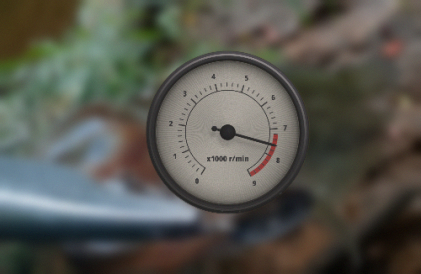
value=7600 unit=rpm
